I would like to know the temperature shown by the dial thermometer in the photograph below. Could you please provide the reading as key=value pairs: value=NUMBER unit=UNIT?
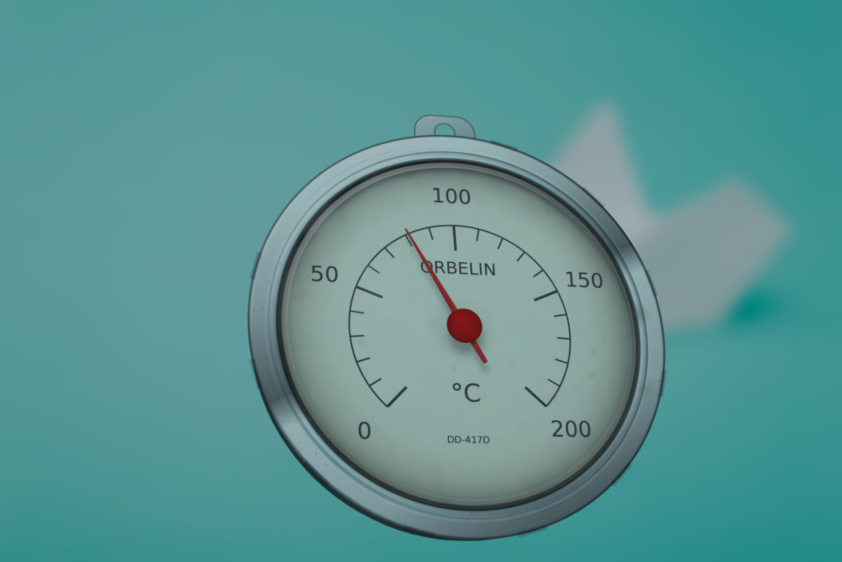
value=80 unit=°C
